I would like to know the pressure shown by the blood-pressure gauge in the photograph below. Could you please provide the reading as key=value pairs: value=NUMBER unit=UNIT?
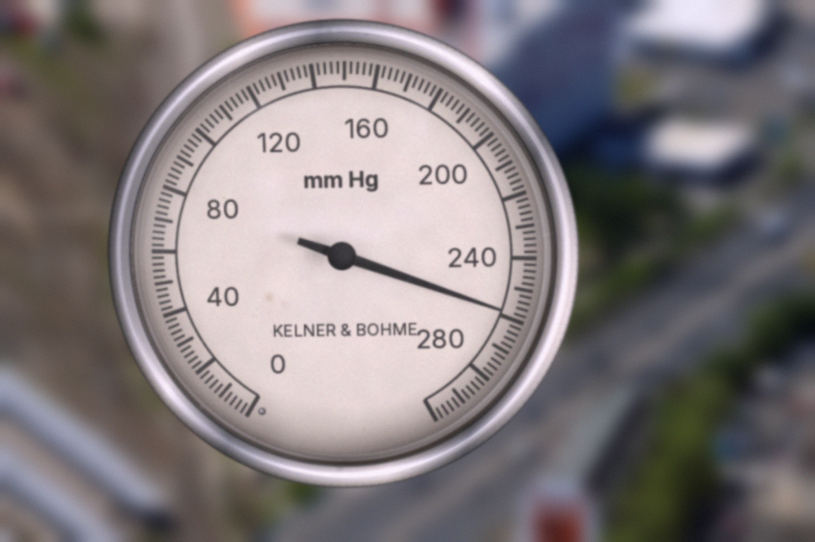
value=258 unit=mmHg
